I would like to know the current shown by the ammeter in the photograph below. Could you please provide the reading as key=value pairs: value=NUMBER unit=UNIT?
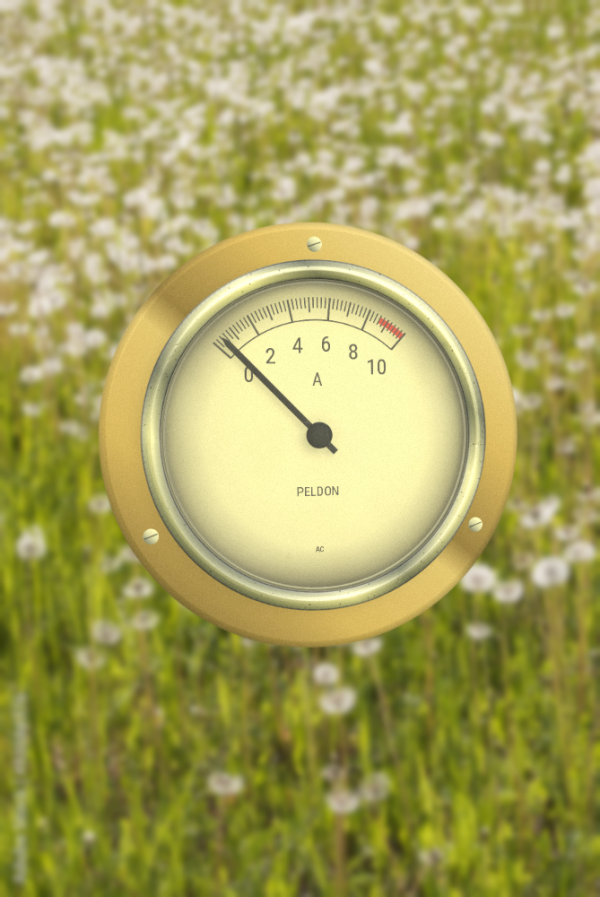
value=0.4 unit=A
